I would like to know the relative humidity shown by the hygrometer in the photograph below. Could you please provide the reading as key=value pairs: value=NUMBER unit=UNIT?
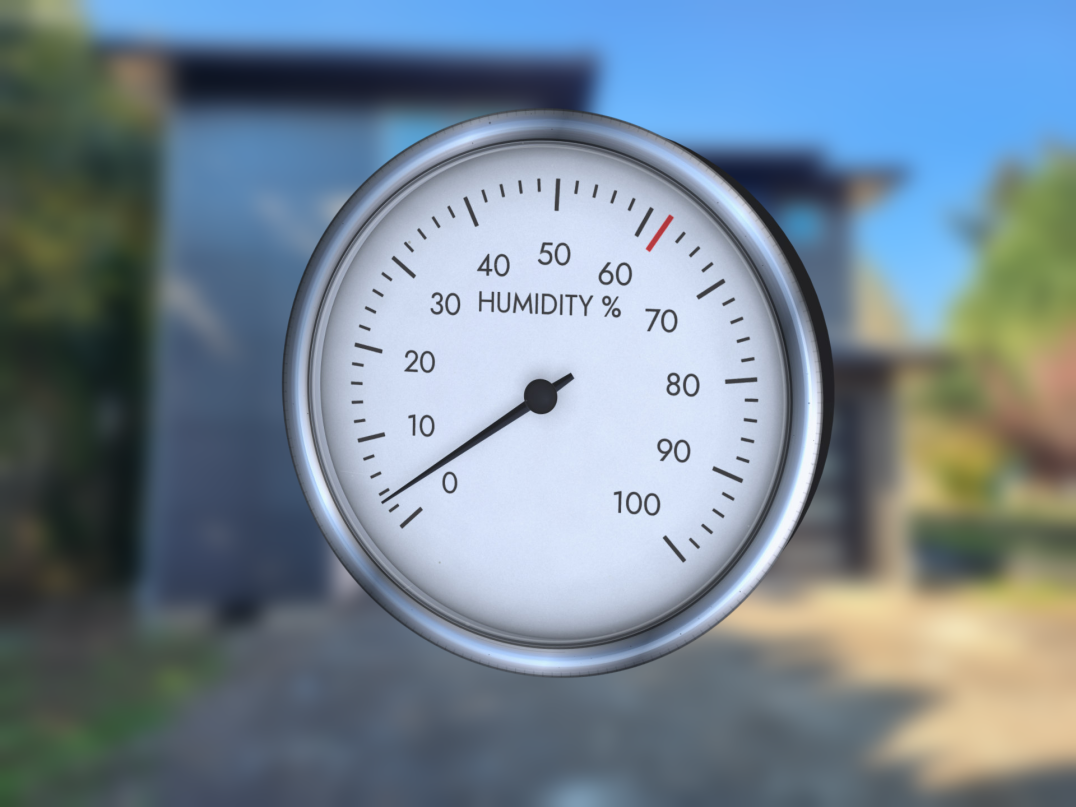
value=3 unit=%
